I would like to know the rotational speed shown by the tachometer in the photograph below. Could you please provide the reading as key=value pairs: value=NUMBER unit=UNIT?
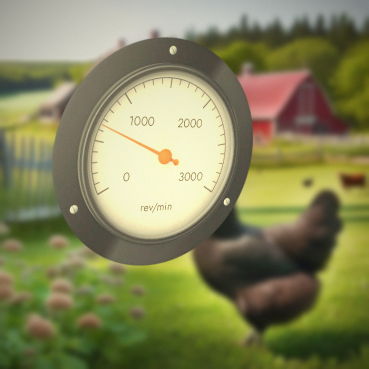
value=650 unit=rpm
